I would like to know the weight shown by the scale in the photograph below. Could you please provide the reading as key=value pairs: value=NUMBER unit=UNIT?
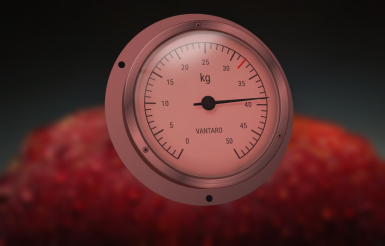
value=39 unit=kg
